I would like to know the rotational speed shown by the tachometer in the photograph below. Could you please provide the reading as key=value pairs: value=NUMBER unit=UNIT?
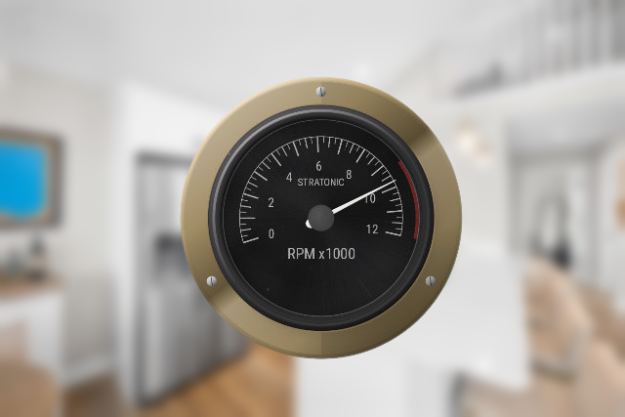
value=9750 unit=rpm
